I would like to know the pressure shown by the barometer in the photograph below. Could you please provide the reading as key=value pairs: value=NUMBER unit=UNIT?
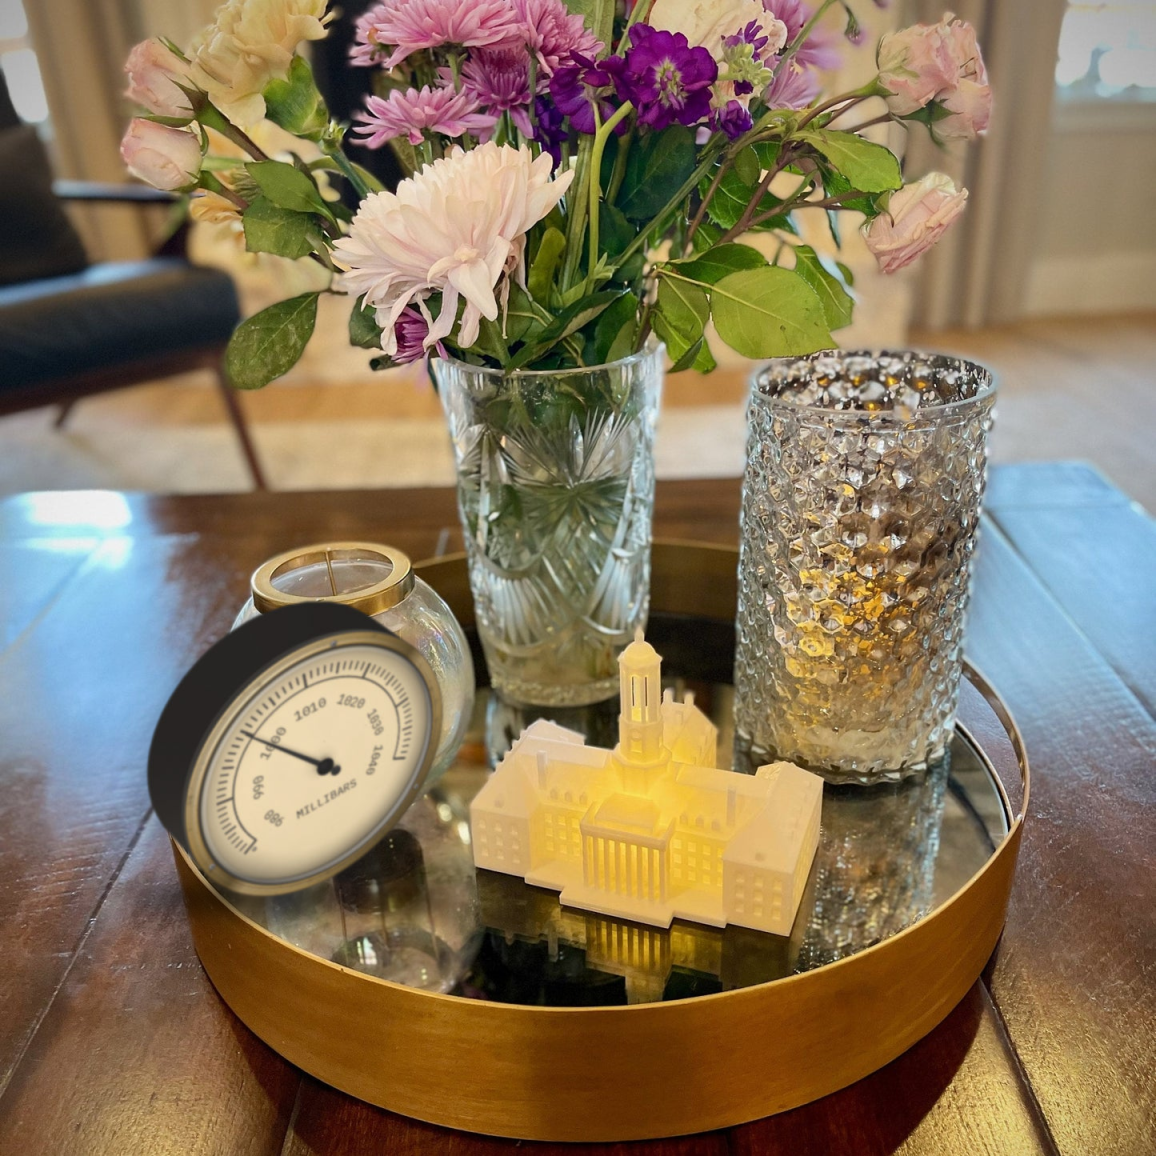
value=1000 unit=mbar
